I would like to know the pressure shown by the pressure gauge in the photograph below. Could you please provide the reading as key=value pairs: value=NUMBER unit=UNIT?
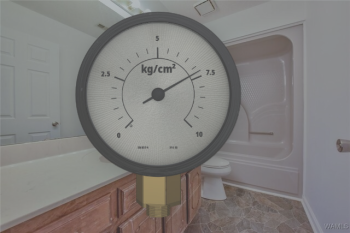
value=7.25 unit=kg/cm²
